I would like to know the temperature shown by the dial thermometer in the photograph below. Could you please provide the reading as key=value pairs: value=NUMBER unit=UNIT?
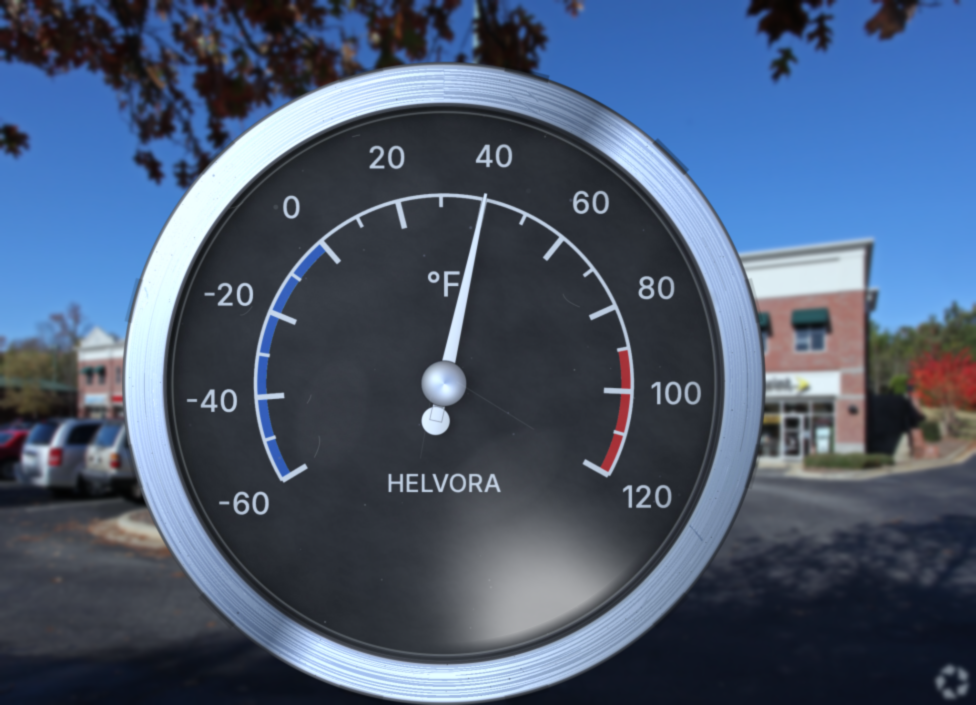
value=40 unit=°F
